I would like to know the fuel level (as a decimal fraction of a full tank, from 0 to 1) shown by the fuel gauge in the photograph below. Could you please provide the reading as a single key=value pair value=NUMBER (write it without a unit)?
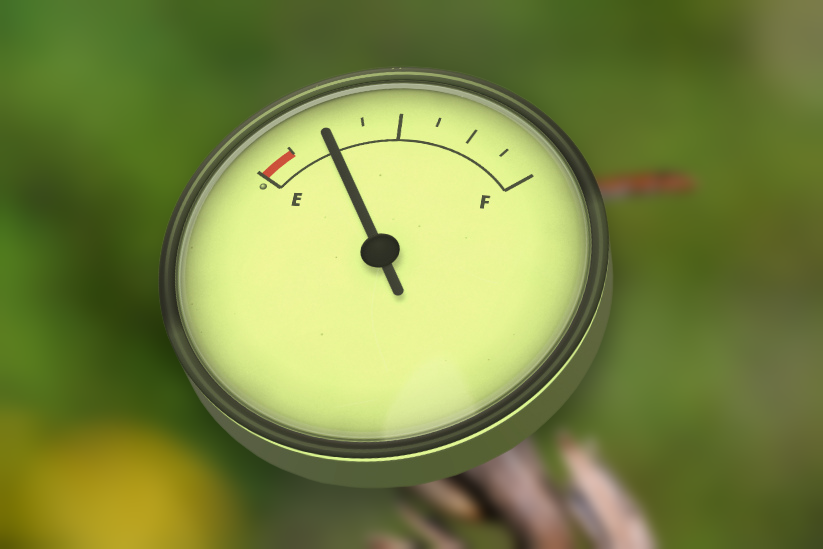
value=0.25
